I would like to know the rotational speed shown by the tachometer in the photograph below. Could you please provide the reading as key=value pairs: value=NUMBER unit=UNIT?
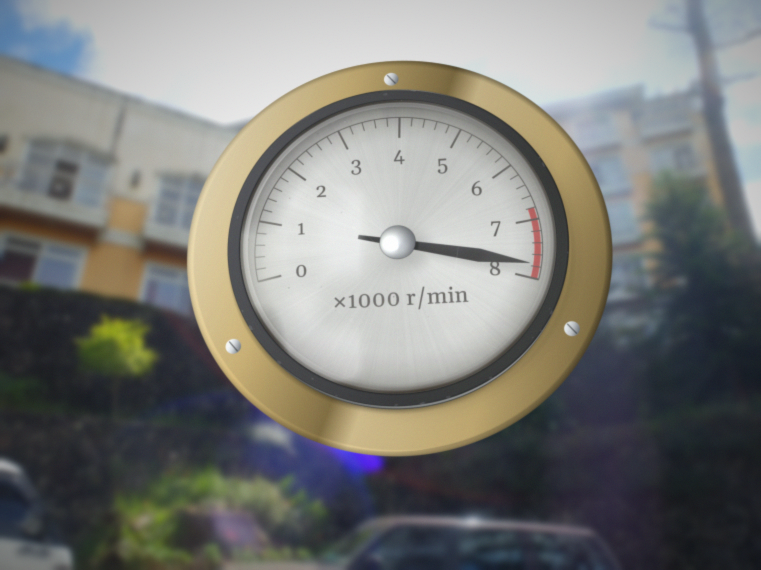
value=7800 unit=rpm
